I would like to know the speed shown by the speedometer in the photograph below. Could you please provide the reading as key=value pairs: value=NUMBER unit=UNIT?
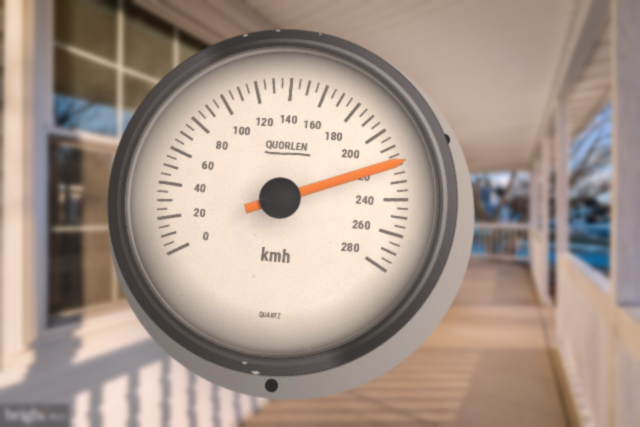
value=220 unit=km/h
